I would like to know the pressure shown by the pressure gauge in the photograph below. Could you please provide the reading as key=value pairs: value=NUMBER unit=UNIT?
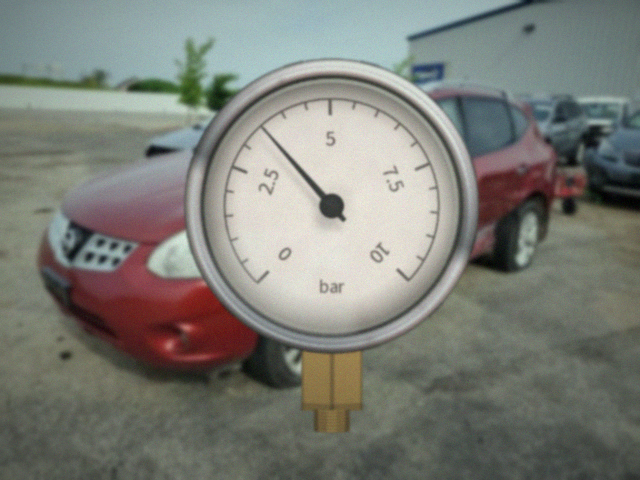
value=3.5 unit=bar
